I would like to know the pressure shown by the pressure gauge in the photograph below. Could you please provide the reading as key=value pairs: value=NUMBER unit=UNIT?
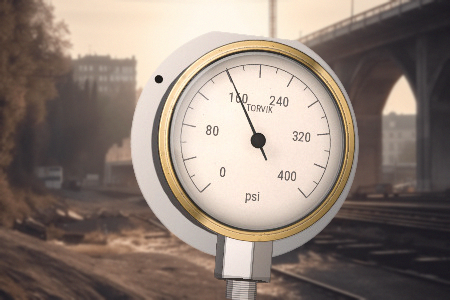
value=160 unit=psi
